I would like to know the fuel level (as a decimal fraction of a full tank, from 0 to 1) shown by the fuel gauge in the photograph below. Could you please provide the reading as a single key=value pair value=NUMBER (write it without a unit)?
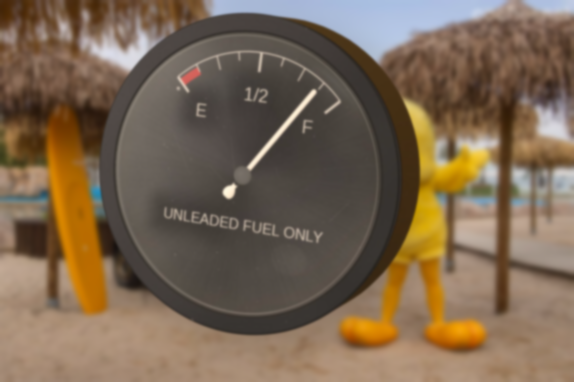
value=0.875
